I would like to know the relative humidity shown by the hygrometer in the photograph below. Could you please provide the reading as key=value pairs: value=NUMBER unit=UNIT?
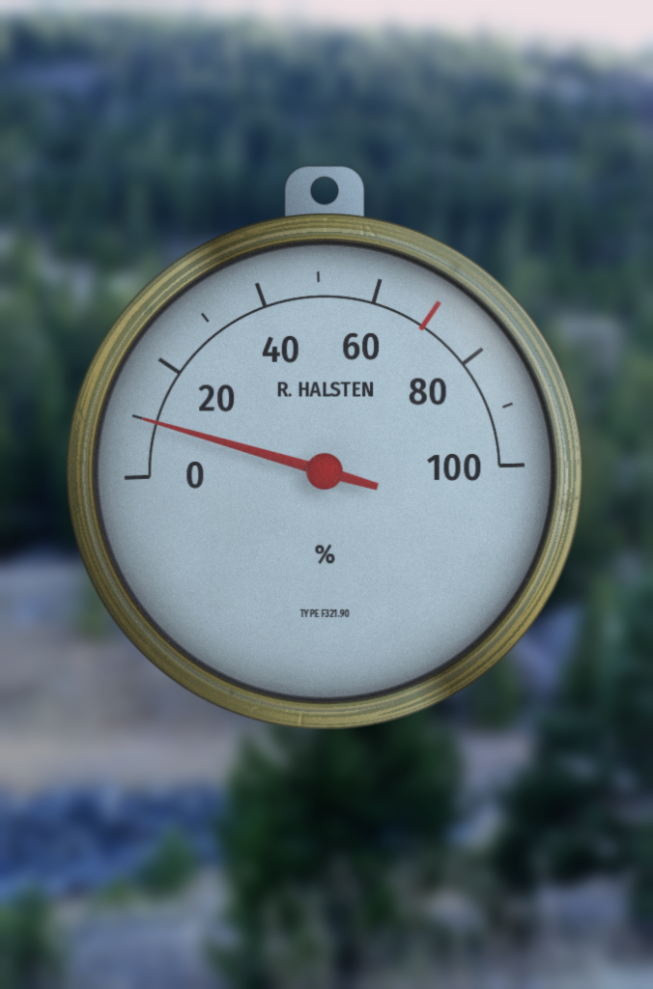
value=10 unit=%
